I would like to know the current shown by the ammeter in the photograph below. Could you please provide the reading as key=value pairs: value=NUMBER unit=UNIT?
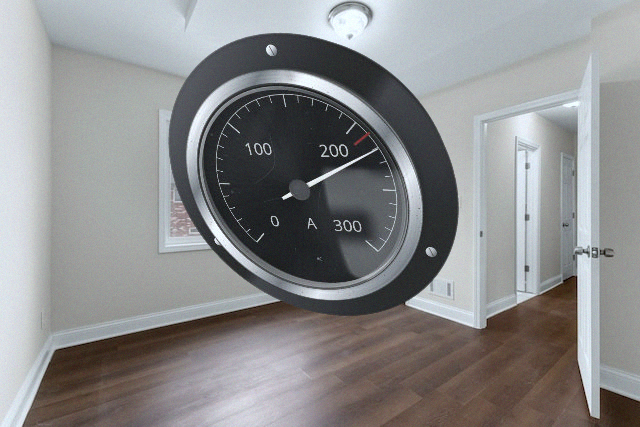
value=220 unit=A
